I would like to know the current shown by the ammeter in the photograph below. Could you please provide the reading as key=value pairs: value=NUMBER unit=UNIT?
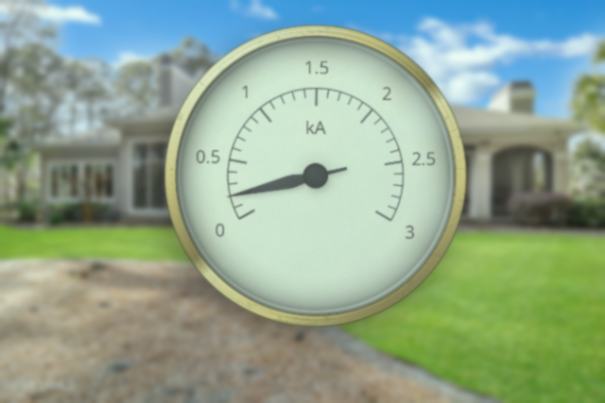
value=0.2 unit=kA
